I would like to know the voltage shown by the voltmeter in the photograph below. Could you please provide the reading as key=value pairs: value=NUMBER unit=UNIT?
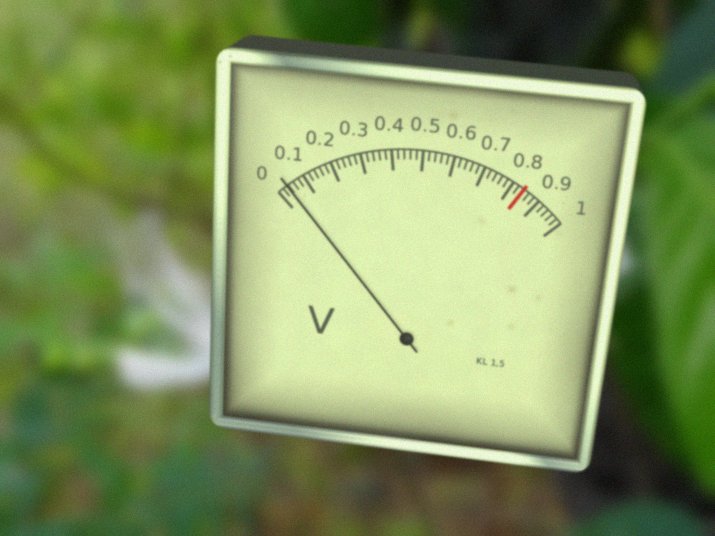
value=0.04 unit=V
